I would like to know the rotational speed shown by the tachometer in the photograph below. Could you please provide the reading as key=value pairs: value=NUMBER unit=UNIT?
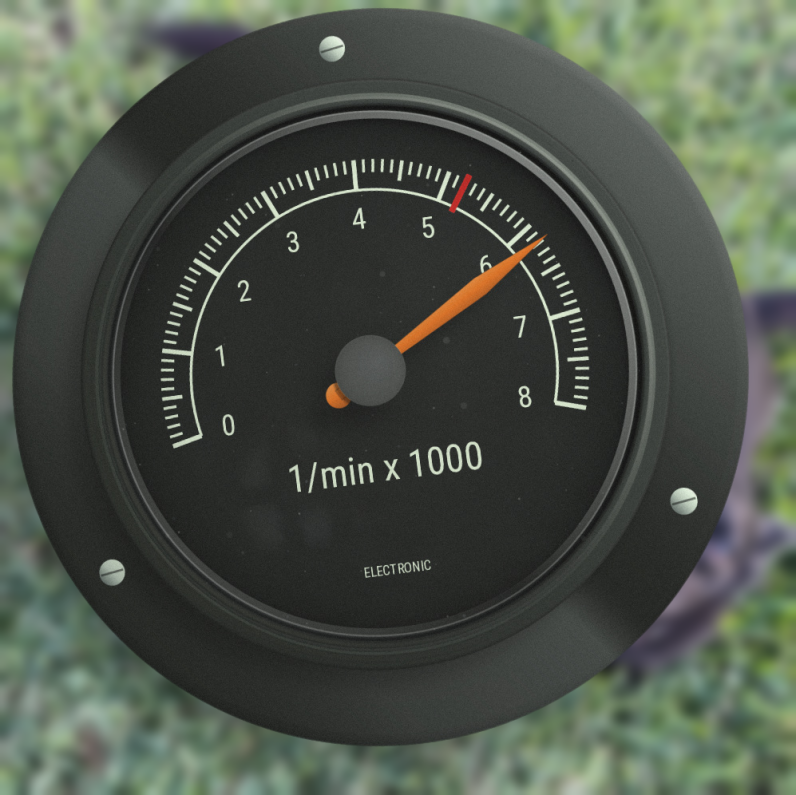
value=6200 unit=rpm
